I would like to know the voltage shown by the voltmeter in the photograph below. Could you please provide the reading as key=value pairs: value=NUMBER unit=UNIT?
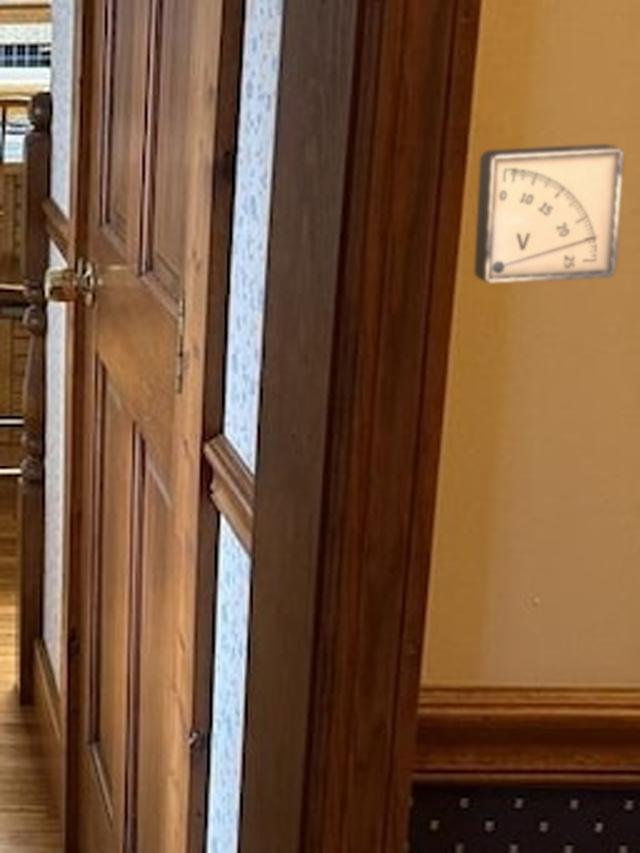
value=22.5 unit=V
